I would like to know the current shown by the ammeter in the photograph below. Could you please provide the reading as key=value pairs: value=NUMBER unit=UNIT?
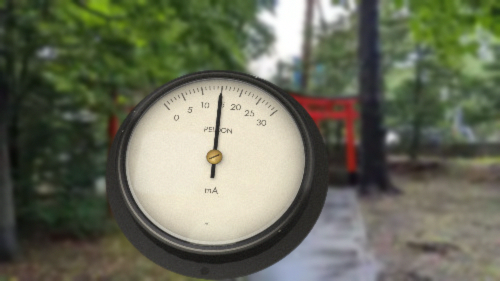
value=15 unit=mA
